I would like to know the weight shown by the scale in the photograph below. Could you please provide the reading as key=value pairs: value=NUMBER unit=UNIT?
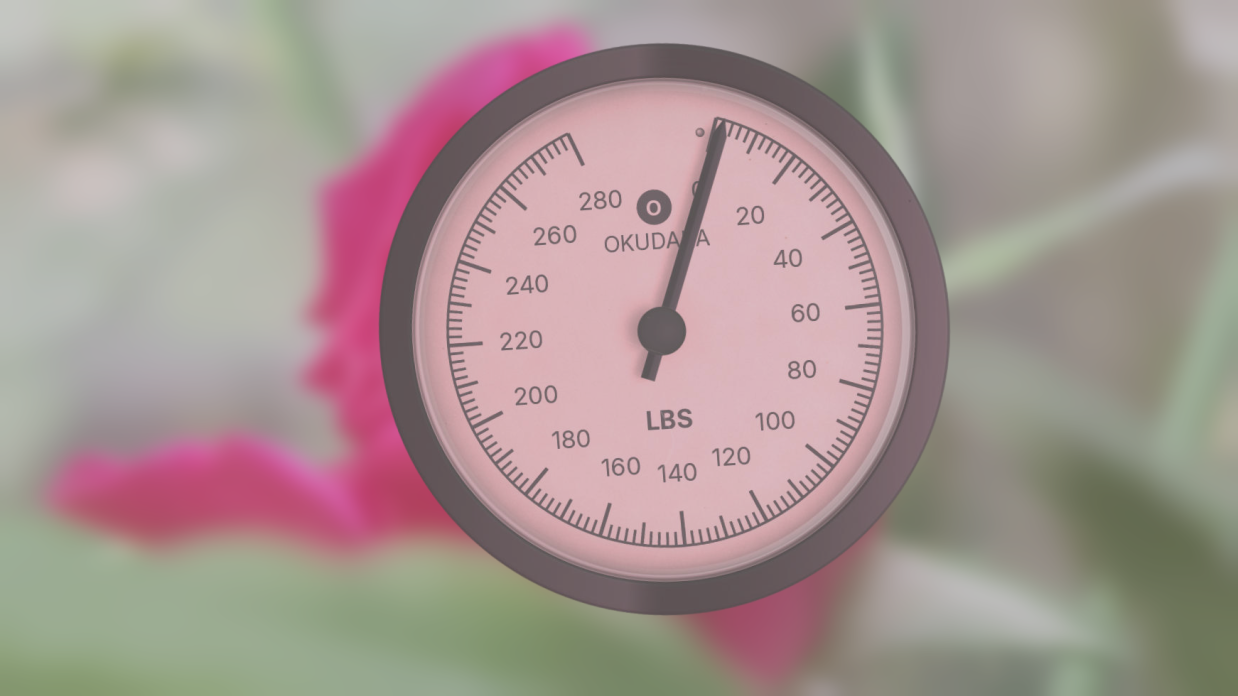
value=2 unit=lb
